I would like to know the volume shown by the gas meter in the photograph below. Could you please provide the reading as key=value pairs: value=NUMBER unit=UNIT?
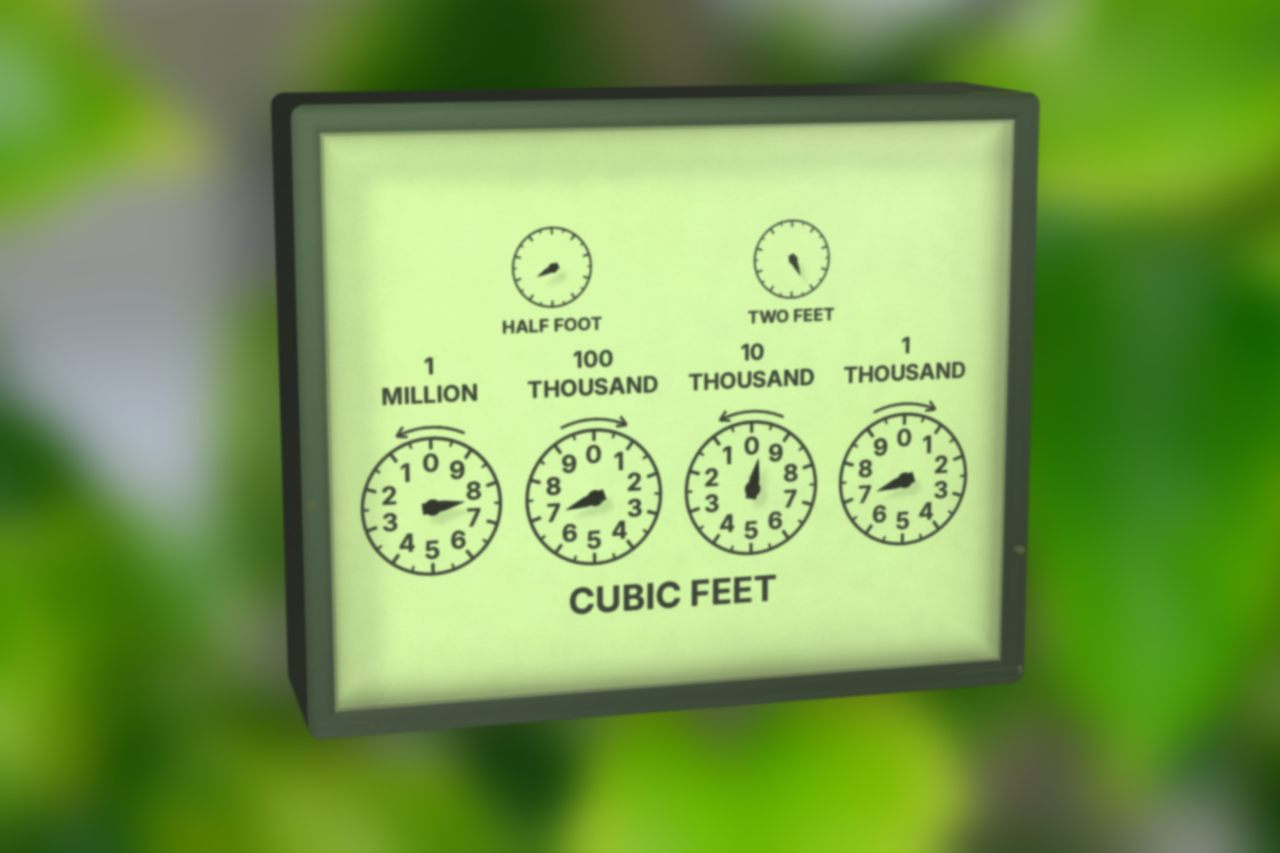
value=769700 unit=ft³
